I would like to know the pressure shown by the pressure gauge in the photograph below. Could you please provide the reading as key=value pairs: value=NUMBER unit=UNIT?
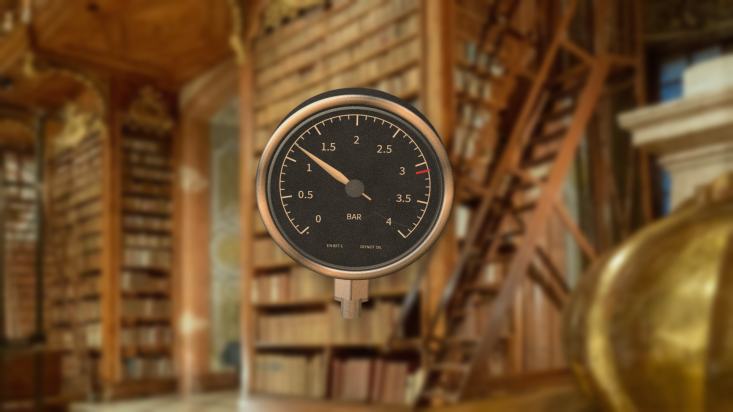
value=1.2 unit=bar
